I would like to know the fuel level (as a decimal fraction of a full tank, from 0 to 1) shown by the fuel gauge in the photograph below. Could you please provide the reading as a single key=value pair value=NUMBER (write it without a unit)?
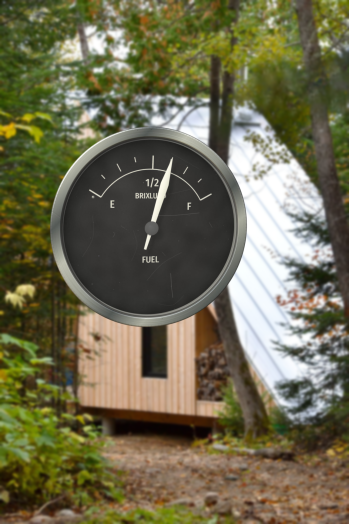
value=0.625
